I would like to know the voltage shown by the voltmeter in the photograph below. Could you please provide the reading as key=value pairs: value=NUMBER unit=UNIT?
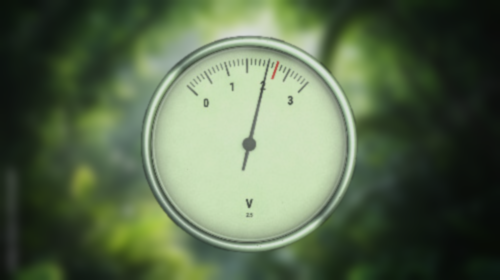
value=2 unit=V
